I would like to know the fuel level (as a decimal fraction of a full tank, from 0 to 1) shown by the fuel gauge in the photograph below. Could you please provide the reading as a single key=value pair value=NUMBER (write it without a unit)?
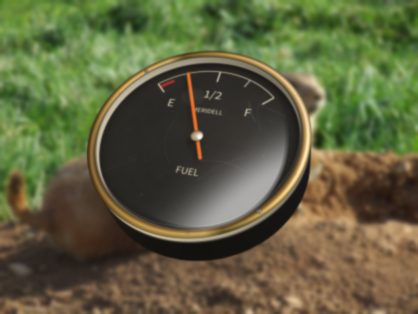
value=0.25
